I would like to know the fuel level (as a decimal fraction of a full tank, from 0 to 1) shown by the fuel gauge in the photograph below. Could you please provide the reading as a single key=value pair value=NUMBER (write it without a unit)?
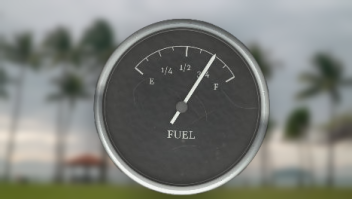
value=0.75
